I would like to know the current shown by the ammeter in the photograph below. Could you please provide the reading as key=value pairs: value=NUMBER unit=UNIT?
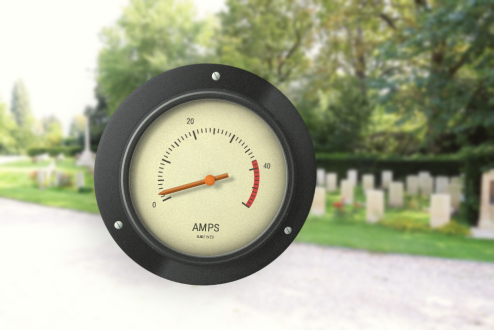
value=2 unit=A
